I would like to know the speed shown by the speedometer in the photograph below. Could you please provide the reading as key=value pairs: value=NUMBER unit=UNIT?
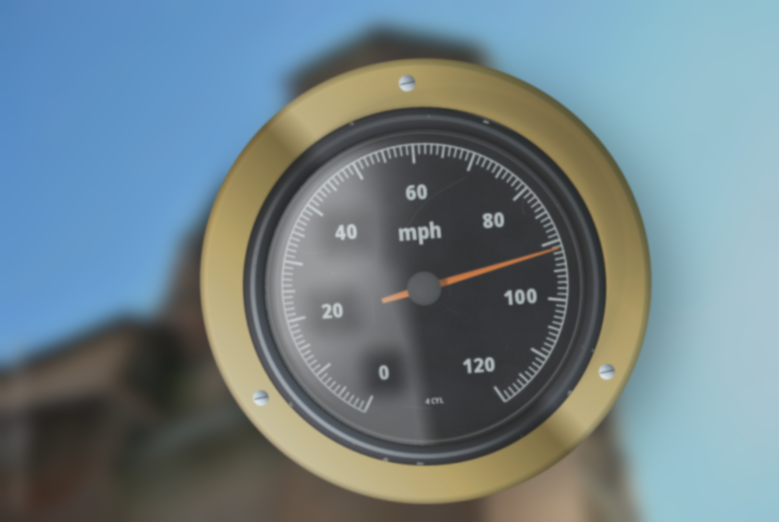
value=91 unit=mph
